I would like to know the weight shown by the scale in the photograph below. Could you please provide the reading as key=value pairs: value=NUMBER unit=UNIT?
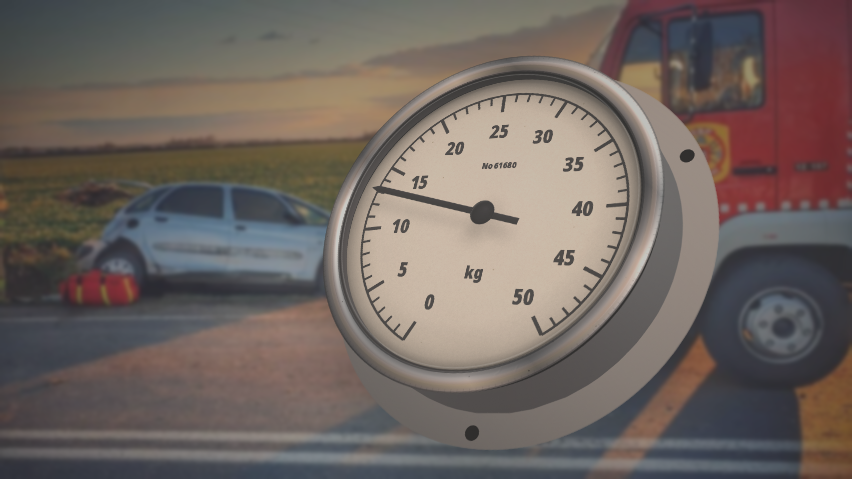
value=13 unit=kg
